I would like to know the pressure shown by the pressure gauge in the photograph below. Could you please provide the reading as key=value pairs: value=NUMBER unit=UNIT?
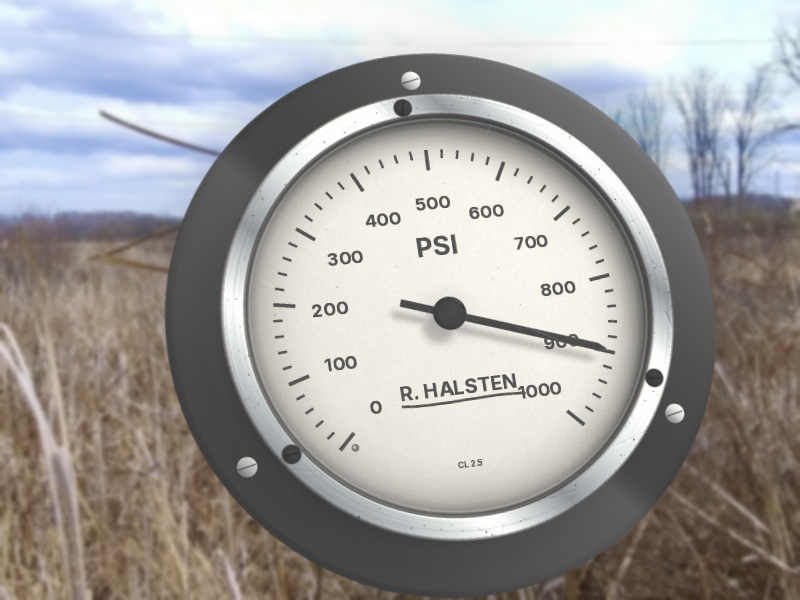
value=900 unit=psi
